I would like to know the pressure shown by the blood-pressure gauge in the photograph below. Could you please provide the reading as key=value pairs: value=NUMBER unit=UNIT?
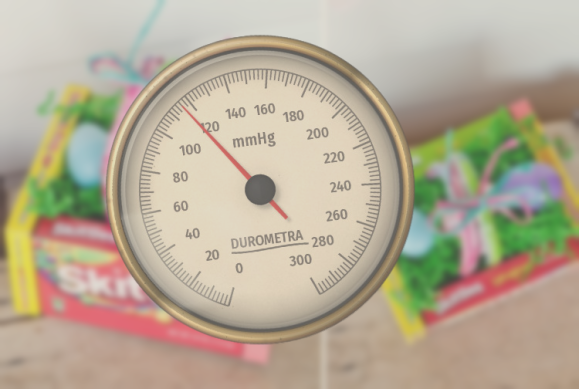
value=116 unit=mmHg
